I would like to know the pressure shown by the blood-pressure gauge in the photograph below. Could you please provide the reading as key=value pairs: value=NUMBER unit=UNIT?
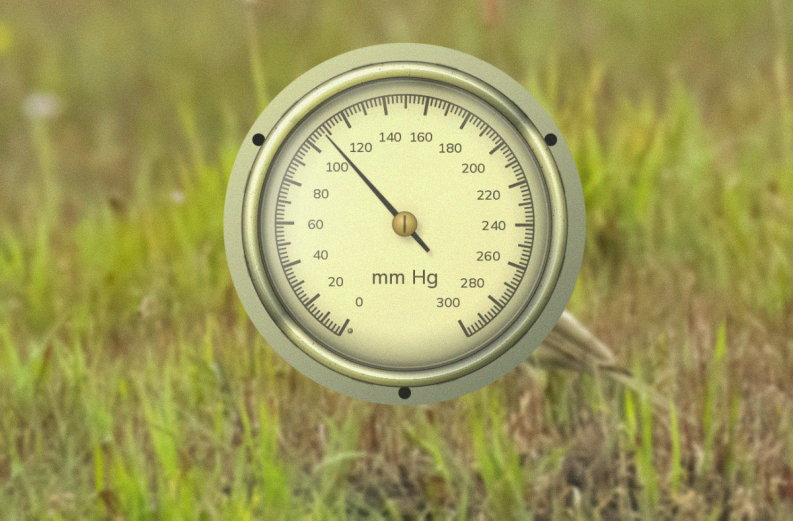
value=108 unit=mmHg
